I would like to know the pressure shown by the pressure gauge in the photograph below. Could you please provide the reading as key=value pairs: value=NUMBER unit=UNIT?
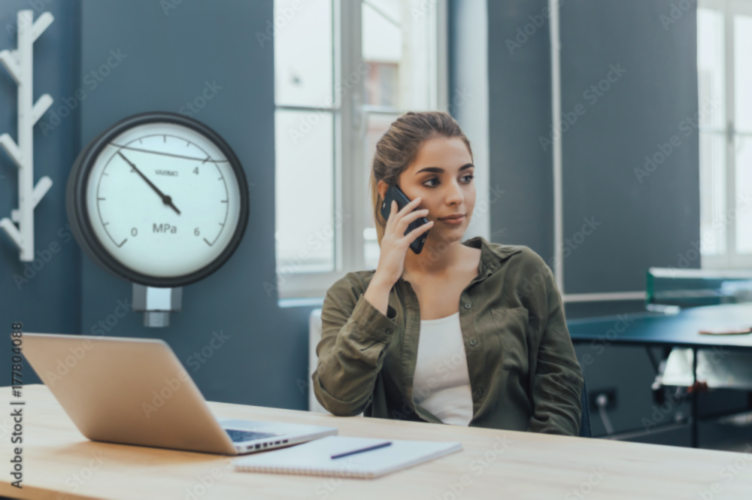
value=2 unit=MPa
